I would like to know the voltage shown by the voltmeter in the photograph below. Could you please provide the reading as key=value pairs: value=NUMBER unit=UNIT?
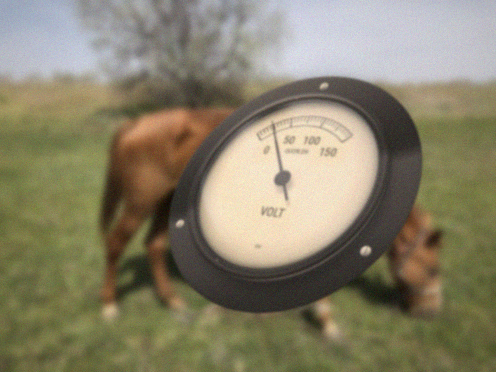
value=25 unit=V
